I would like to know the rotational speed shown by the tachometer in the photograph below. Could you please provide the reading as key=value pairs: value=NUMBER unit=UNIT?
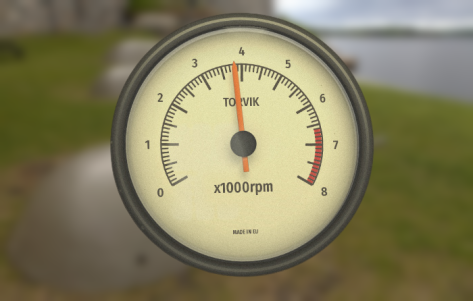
value=3800 unit=rpm
